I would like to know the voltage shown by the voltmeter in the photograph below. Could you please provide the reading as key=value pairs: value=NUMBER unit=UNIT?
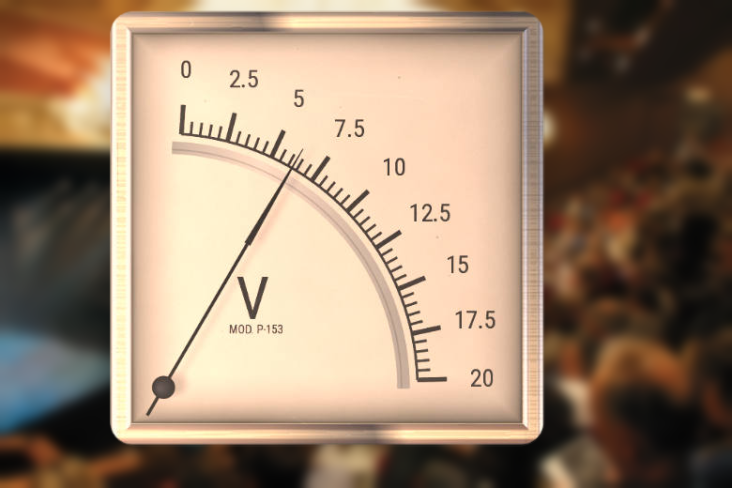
value=6.25 unit=V
